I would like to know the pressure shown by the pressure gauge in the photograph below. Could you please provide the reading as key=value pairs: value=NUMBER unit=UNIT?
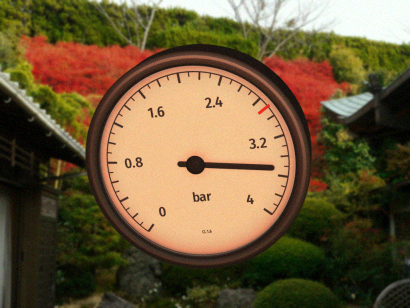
value=3.5 unit=bar
